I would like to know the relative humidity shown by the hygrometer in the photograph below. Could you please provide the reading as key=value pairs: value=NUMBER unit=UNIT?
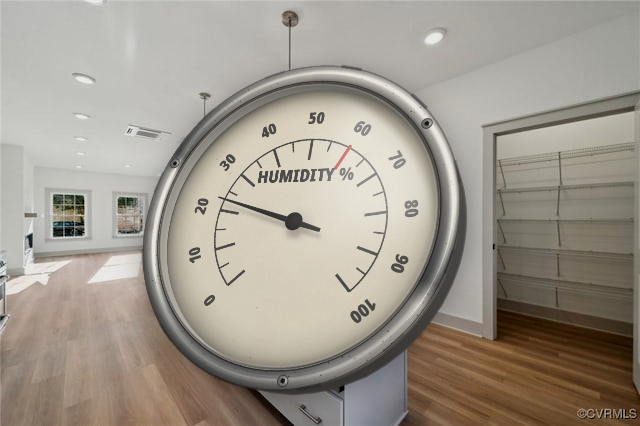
value=22.5 unit=%
